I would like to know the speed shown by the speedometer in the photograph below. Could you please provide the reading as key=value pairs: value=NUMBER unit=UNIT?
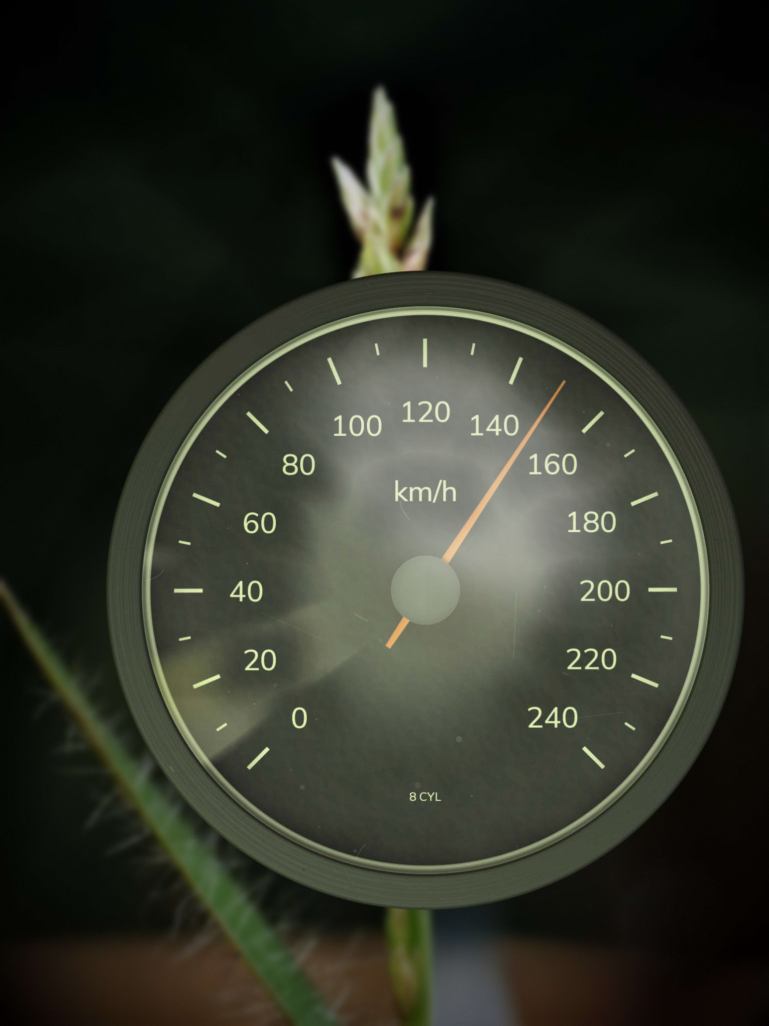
value=150 unit=km/h
